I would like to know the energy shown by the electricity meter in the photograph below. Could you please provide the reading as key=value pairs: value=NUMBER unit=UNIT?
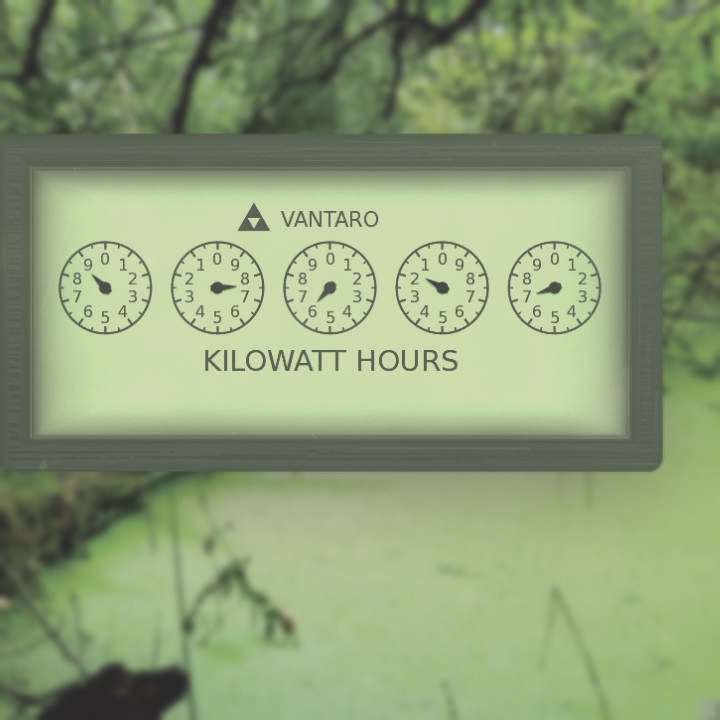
value=87617 unit=kWh
